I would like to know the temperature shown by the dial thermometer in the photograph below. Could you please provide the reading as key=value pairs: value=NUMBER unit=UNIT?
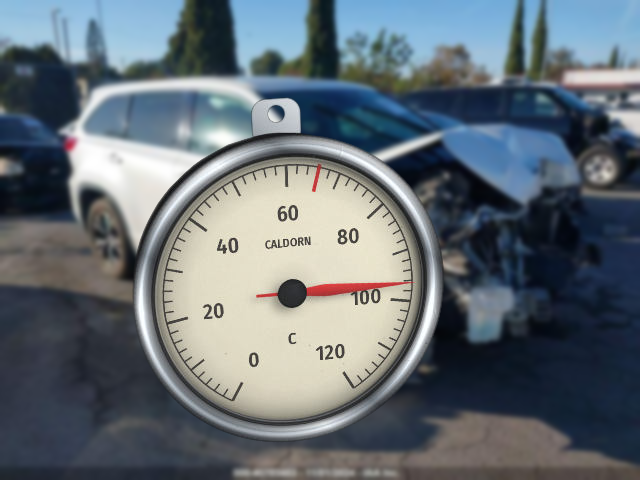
value=96 unit=°C
